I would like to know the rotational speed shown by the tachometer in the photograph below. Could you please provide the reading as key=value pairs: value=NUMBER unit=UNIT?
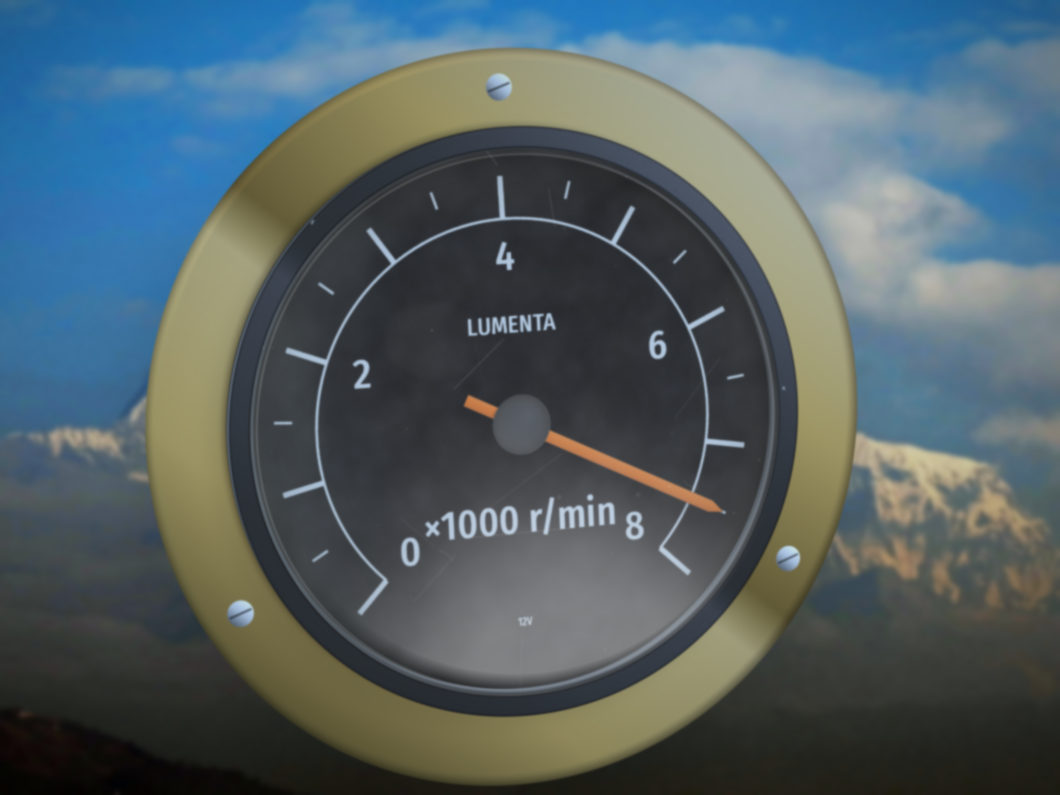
value=7500 unit=rpm
